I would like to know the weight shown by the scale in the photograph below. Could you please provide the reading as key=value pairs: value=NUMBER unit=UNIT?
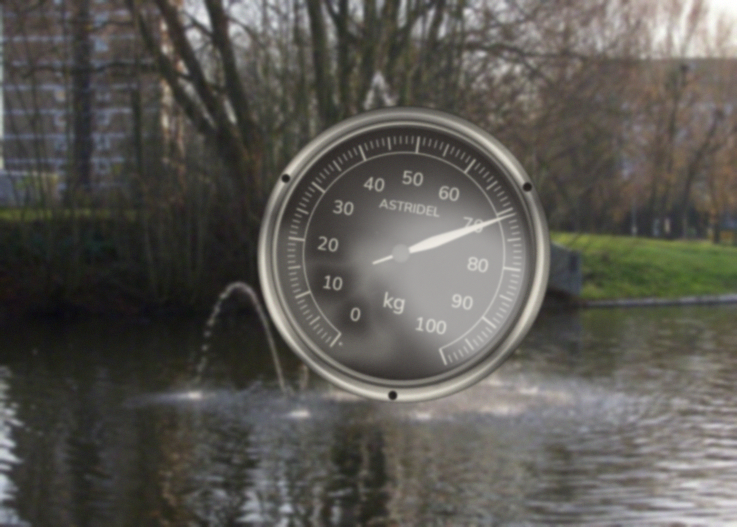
value=71 unit=kg
